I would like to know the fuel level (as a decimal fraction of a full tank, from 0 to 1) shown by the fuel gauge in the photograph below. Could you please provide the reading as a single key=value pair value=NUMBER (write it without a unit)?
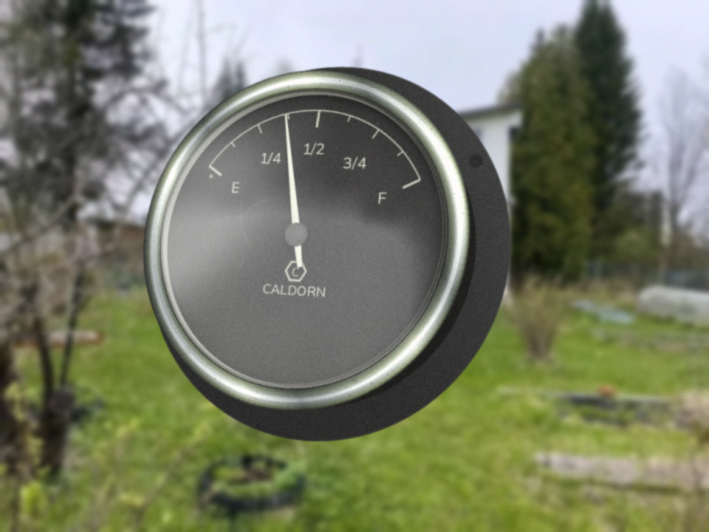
value=0.375
